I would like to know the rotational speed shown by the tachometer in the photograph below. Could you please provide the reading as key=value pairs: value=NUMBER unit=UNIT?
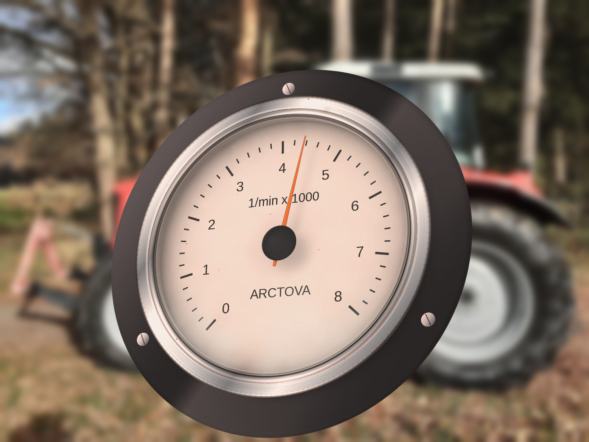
value=4400 unit=rpm
